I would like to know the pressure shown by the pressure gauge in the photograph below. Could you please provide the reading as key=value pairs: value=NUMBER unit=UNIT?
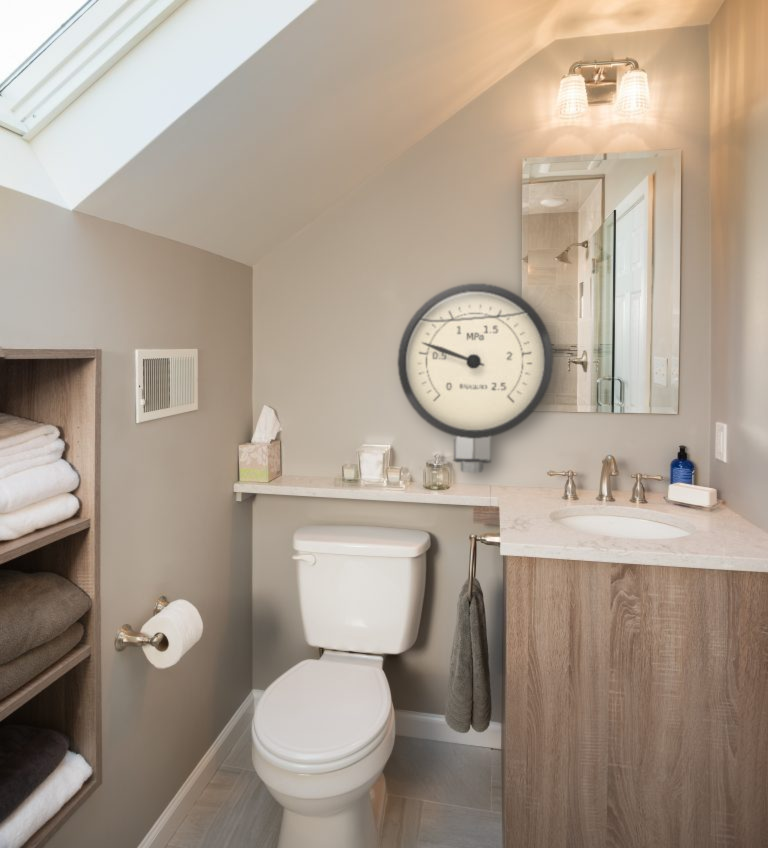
value=0.6 unit=MPa
